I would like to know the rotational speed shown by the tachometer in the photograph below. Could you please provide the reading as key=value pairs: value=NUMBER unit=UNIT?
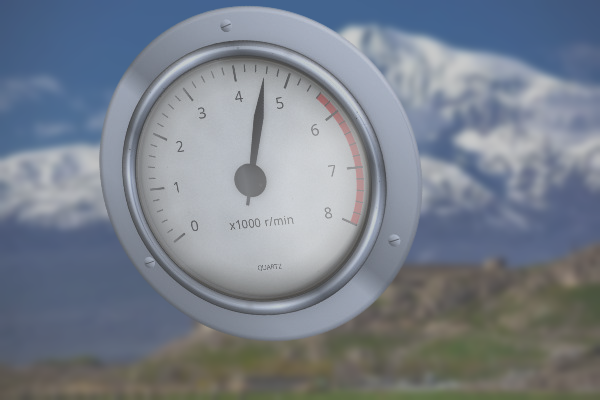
value=4600 unit=rpm
